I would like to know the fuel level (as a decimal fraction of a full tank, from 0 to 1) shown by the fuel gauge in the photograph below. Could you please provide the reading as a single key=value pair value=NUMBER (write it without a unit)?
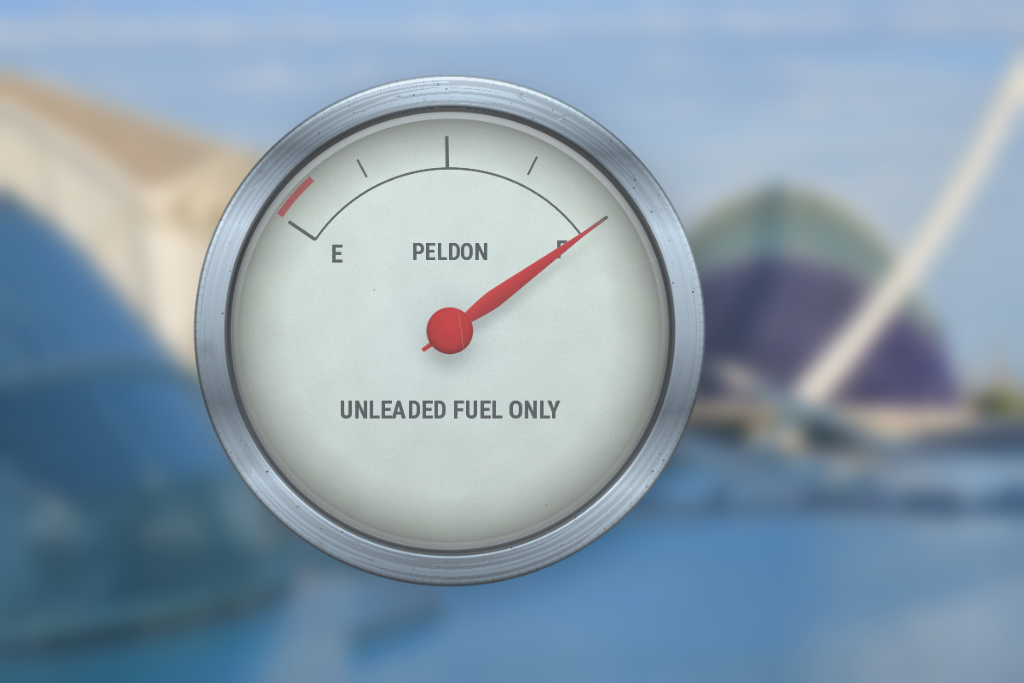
value=1
